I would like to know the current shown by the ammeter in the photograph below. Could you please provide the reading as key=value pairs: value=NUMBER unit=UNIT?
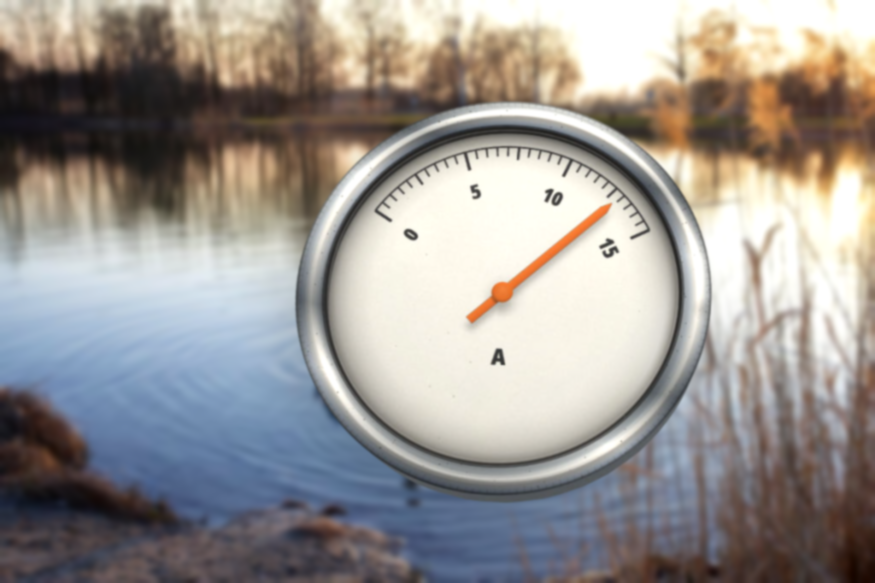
value=13 unit=A
